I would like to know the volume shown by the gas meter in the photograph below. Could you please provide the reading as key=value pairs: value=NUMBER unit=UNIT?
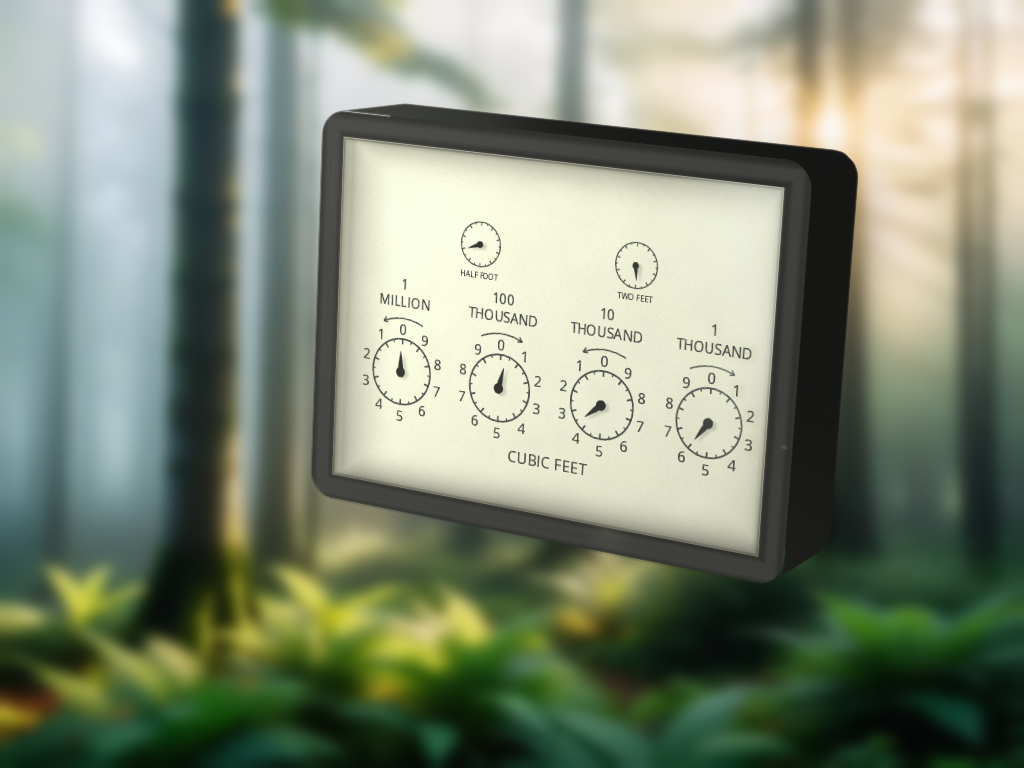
value=3600 unit=ft³
